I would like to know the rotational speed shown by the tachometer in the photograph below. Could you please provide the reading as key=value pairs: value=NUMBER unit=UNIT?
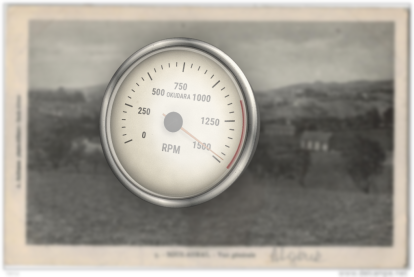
value=1475 unit=rpm
